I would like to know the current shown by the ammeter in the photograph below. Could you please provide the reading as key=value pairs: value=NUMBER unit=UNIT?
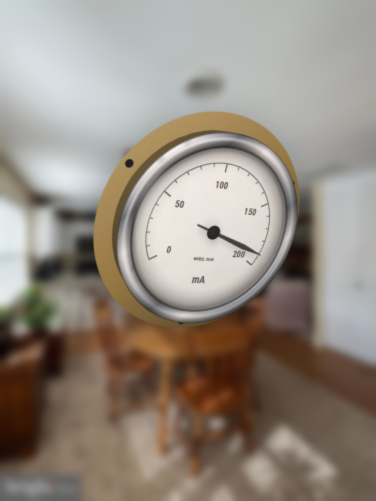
value=190 unit=mA
